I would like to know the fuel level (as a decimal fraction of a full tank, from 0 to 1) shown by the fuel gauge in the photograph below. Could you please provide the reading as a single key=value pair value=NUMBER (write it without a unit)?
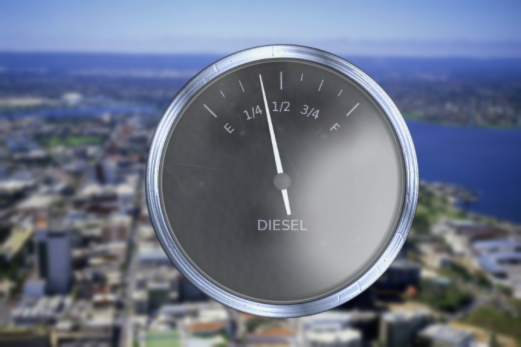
value=0.375
